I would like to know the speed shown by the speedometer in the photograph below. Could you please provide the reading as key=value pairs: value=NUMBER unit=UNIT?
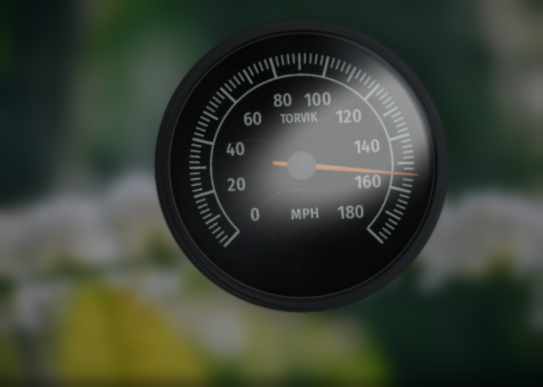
value=154 unit=mph
